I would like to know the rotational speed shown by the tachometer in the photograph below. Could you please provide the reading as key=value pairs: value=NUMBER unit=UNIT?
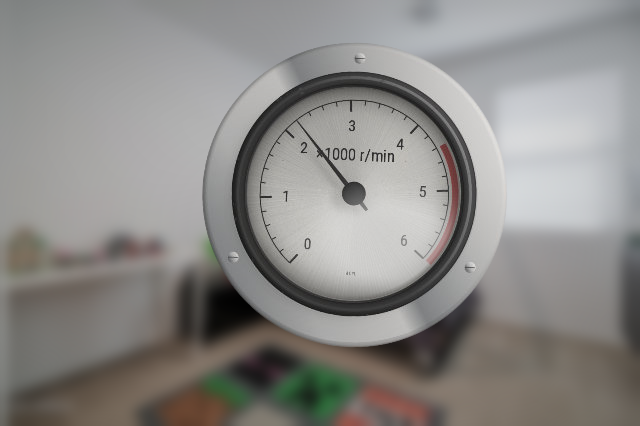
value=2200 unit=rpm
